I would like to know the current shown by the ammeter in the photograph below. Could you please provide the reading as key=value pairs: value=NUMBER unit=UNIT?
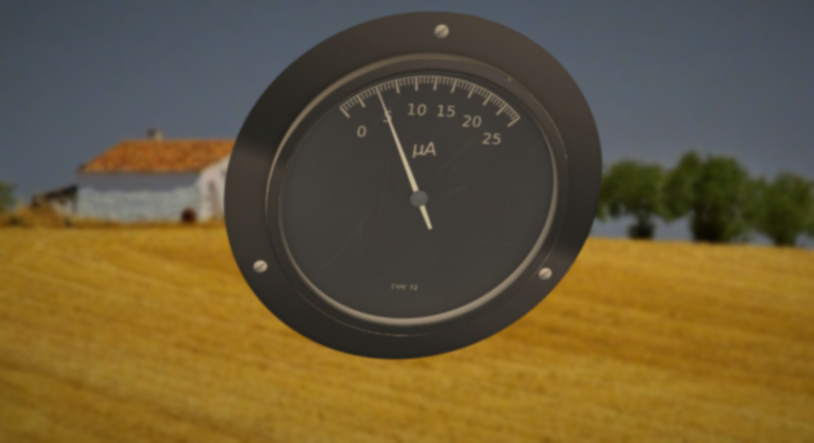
value=5 unit=µA
